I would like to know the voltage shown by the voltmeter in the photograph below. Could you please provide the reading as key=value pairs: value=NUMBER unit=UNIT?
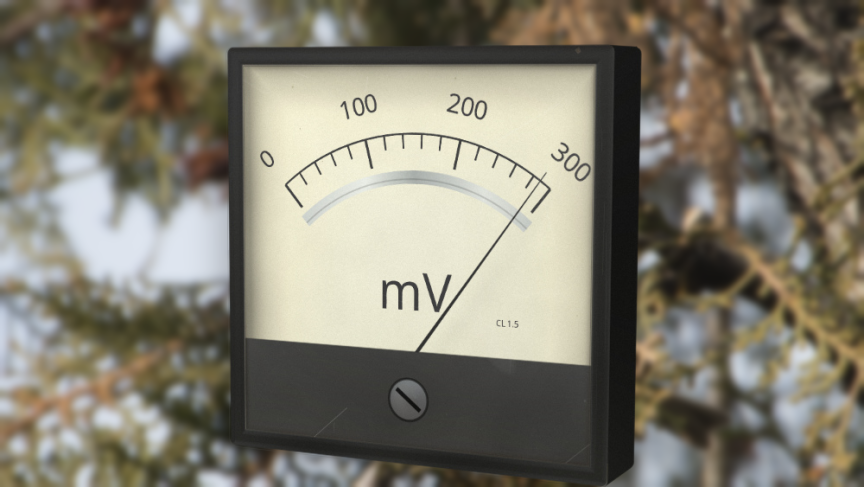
value=290 unit=mV
